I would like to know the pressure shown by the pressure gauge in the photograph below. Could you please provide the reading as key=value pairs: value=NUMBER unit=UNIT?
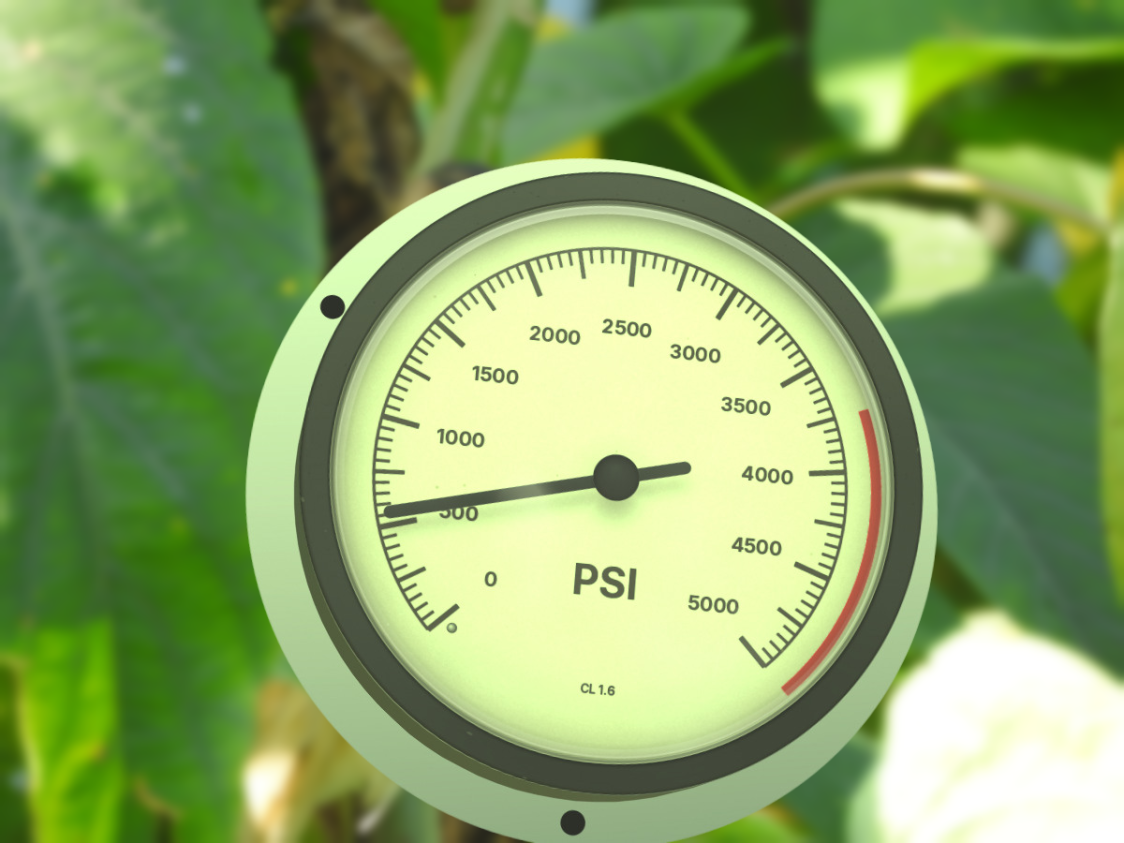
value=550 unit=psi
